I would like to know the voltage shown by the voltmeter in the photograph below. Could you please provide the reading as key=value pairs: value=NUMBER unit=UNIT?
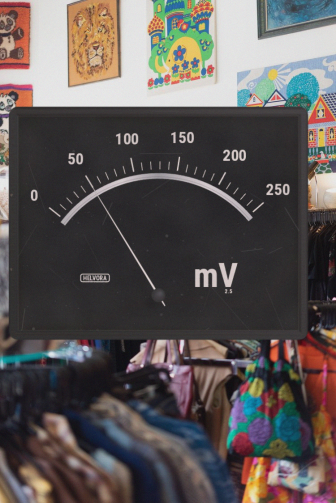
value=50 unit=mV
